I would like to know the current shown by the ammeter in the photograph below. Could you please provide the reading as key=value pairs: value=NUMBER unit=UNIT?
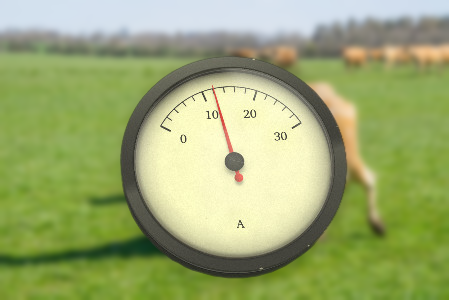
value=12 unit=A
